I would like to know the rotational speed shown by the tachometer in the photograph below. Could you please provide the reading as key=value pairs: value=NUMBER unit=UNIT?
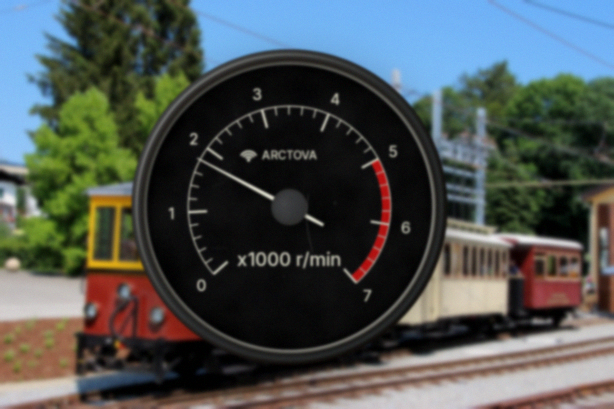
value=1800 unit=rpm
